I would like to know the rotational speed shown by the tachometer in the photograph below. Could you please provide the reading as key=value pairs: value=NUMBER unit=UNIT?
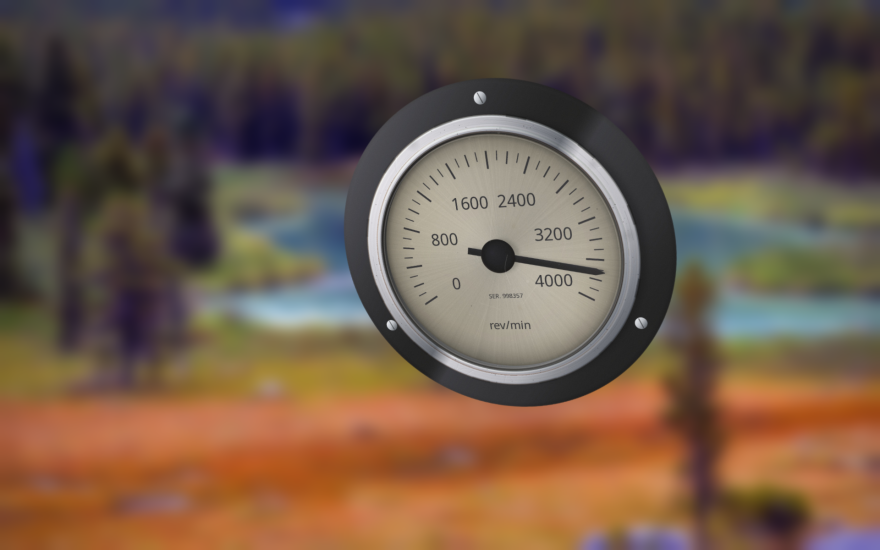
value=3700 unit=rpm
